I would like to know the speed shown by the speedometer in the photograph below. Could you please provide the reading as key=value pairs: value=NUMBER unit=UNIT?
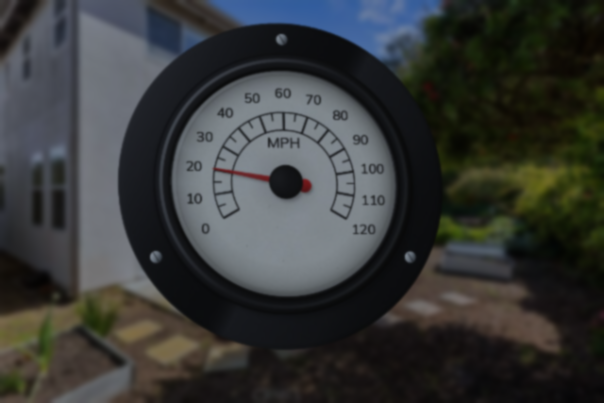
value=20 unit=mph
